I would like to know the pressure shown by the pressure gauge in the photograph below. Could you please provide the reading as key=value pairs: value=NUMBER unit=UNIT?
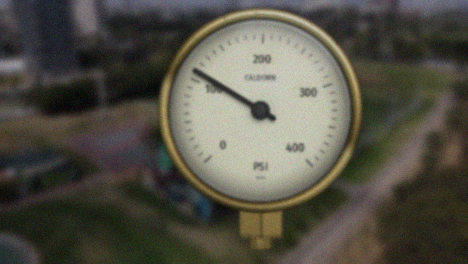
value=110 unit=psi
